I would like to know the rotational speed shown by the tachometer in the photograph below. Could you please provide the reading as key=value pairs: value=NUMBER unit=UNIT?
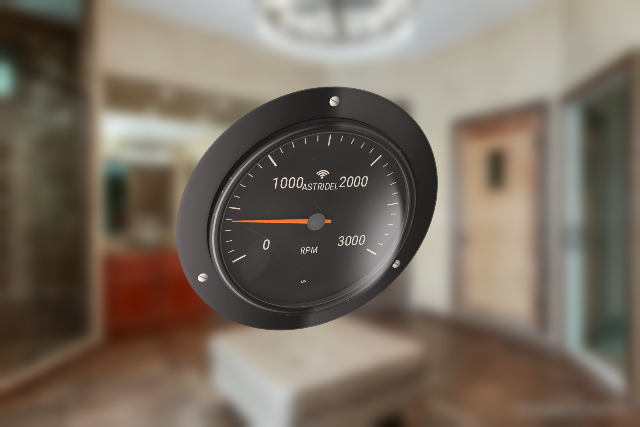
value=400 unit=rpm
